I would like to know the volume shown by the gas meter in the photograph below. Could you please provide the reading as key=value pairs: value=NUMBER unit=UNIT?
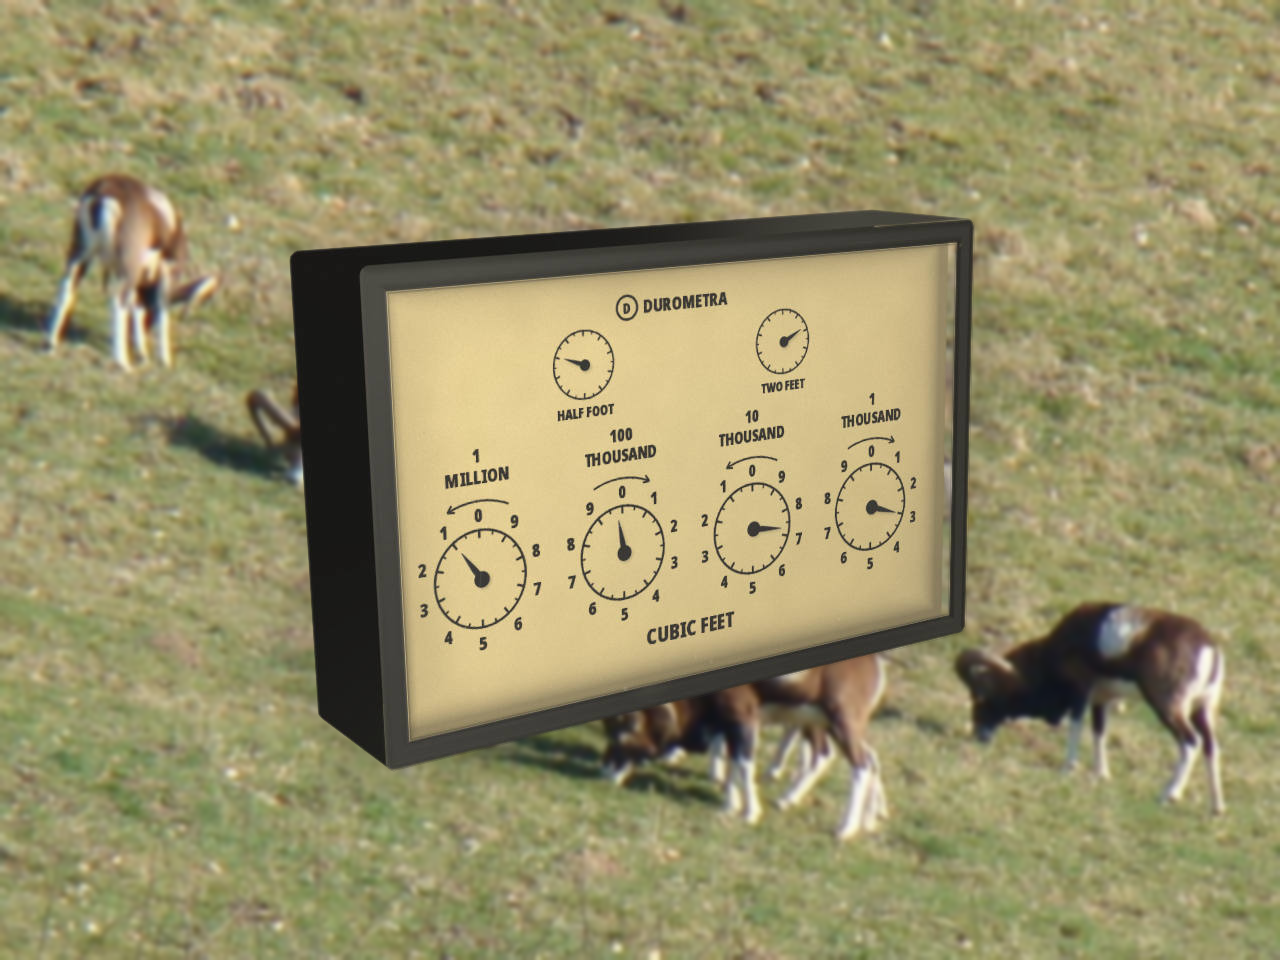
value=97300 unit=ft³
